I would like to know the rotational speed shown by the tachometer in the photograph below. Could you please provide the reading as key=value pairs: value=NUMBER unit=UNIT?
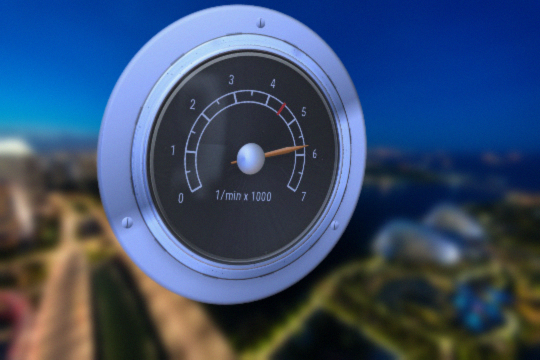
value=5750 unit=rpm
